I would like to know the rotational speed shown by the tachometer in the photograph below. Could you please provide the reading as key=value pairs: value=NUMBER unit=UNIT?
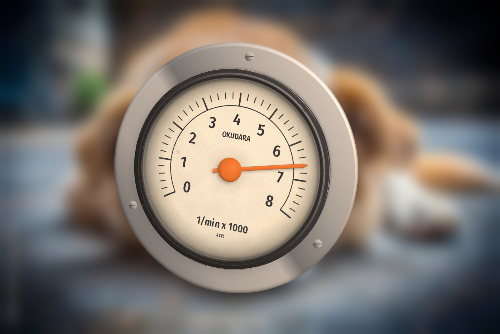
value=6600 unit=rpm
